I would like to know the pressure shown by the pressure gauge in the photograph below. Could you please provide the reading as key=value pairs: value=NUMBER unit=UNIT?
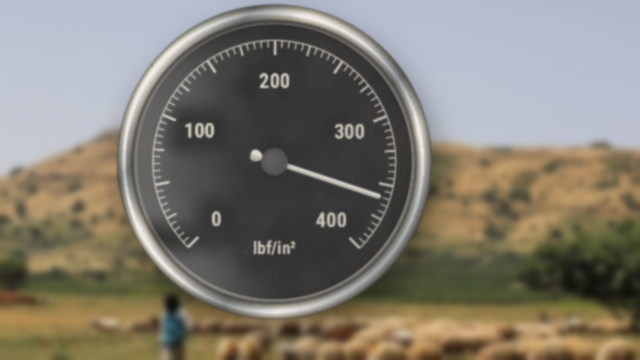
value=360 unit=psi
